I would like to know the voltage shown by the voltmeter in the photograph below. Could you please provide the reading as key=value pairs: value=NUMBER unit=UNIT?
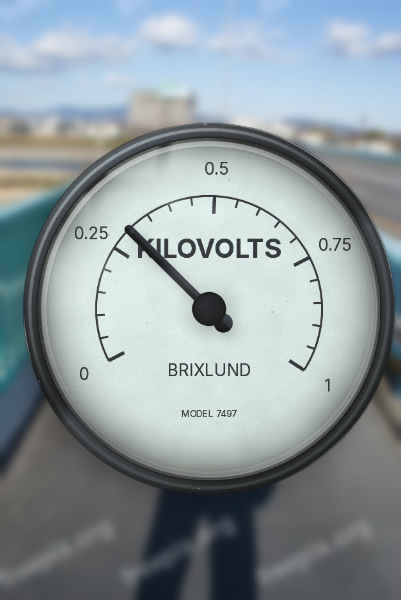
value=0.3 unit=kV
